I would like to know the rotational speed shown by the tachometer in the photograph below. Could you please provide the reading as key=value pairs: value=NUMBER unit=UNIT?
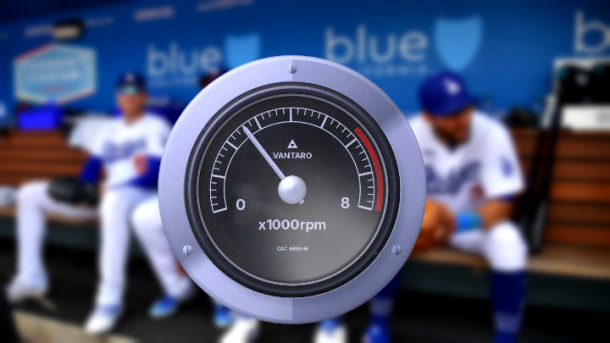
value=2600 unit=rpm
